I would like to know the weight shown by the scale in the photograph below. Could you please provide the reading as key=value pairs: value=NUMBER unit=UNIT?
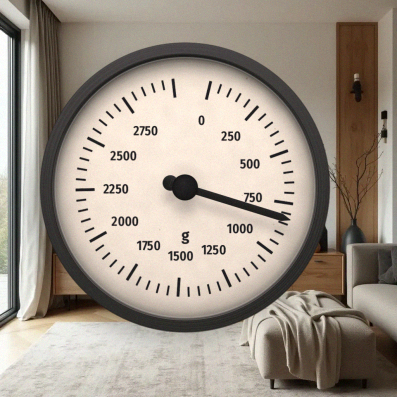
value=825 unit=g
